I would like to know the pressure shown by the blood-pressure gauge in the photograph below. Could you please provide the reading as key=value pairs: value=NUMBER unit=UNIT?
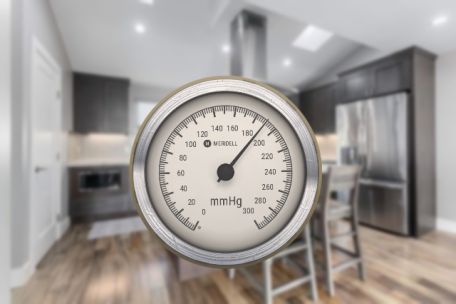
value=190 unit=mmHg
